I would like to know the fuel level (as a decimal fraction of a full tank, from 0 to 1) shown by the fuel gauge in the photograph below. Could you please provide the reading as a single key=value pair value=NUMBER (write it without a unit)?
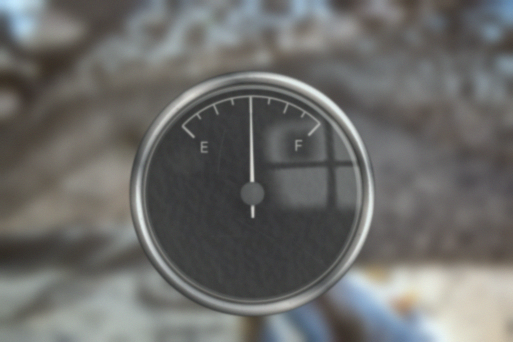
value=0.5
